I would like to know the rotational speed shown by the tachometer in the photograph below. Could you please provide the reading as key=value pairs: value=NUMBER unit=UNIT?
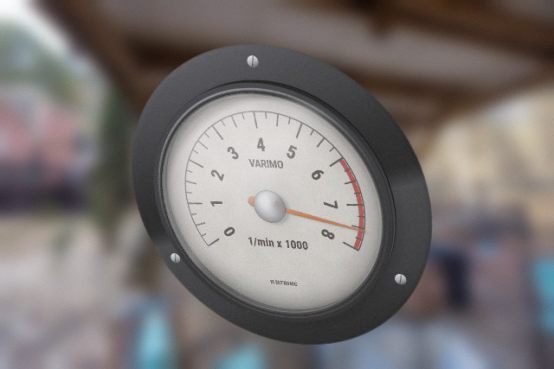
value=7500 unit=rpm
